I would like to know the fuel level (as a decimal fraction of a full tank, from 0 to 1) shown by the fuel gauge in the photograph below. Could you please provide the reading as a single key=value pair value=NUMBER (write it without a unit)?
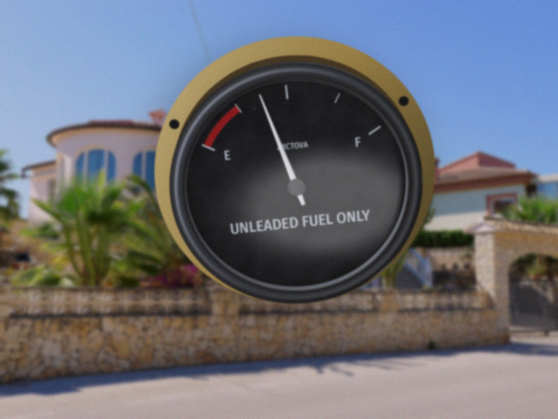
value=0.375
